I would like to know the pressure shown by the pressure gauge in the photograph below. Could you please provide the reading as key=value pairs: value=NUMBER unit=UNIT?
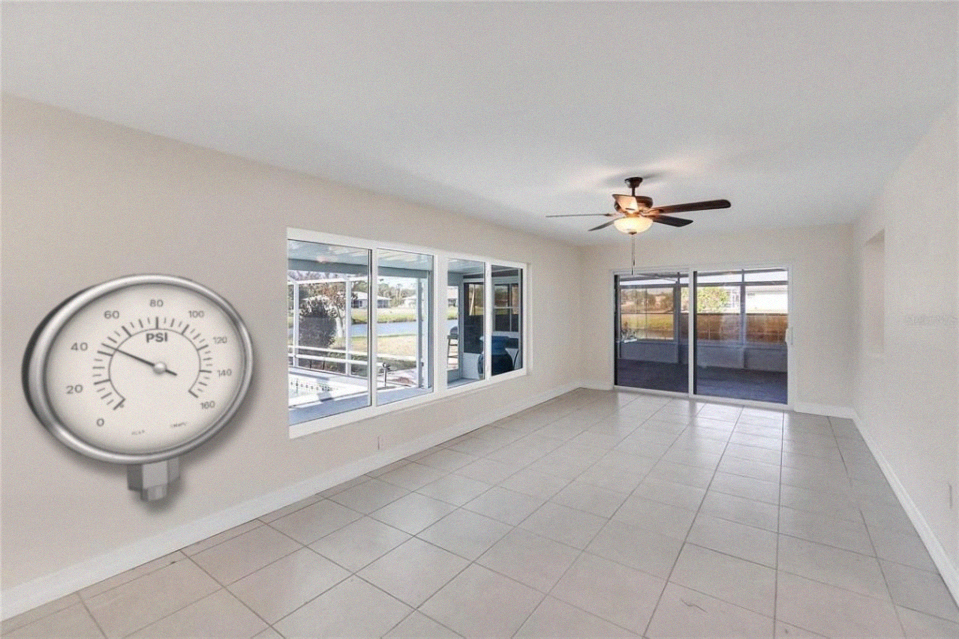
value=45 unit=psi
